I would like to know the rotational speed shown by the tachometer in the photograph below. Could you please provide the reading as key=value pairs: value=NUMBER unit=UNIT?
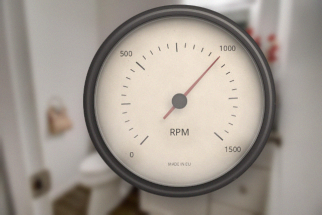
value=1000 unit=rpm
